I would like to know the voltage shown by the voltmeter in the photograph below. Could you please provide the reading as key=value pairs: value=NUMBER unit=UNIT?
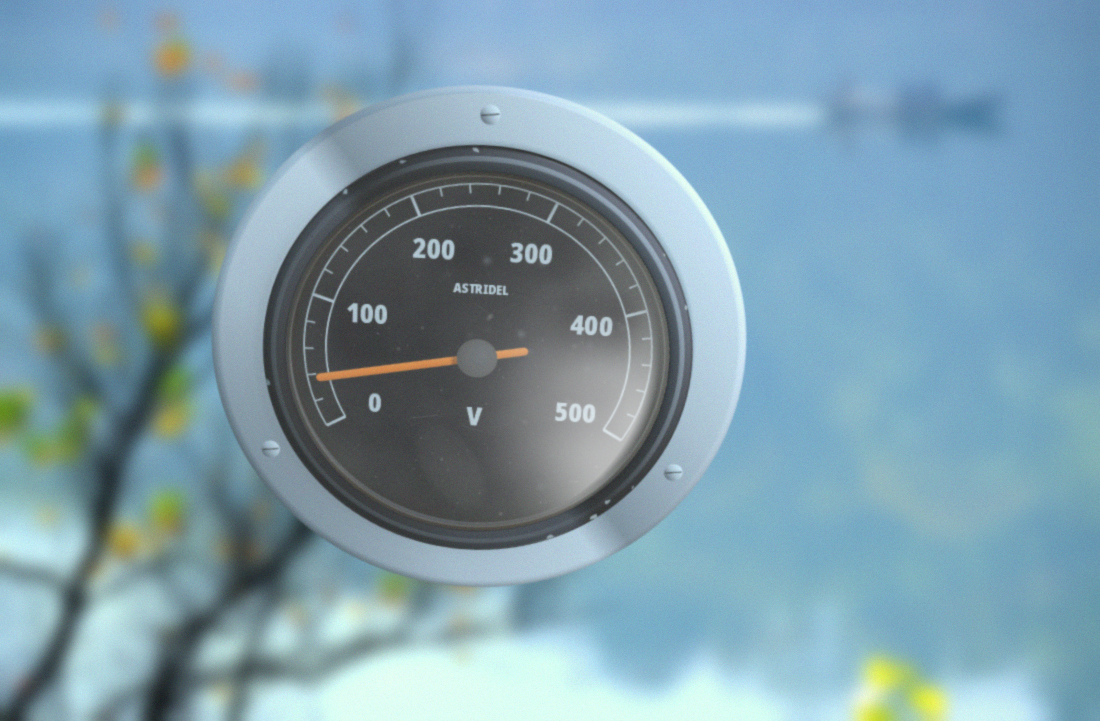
value=40 unit=V
